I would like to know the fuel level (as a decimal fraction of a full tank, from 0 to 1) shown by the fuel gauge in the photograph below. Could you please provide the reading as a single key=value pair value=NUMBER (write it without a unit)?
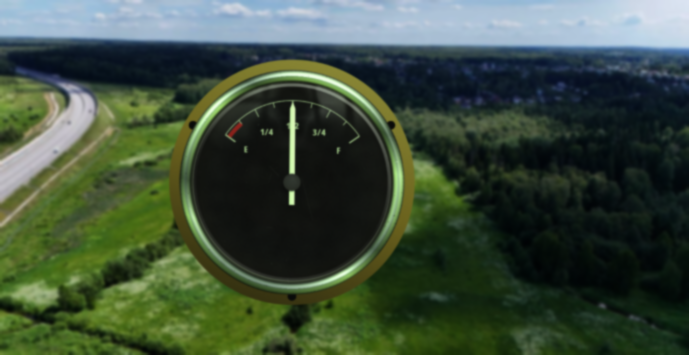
value=0.5
